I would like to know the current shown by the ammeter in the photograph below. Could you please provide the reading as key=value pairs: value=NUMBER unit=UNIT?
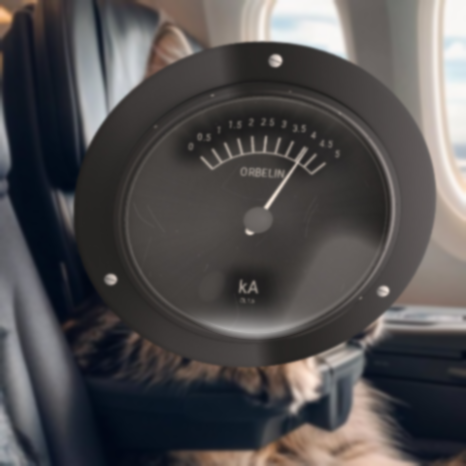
value=4 unit=kA
